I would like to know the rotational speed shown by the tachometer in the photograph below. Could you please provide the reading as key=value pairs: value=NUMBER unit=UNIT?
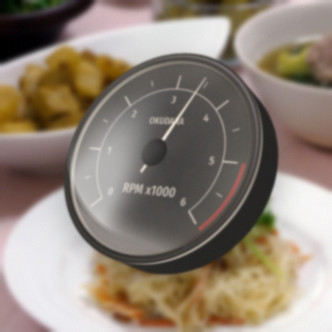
value=3500 unit=rpm
